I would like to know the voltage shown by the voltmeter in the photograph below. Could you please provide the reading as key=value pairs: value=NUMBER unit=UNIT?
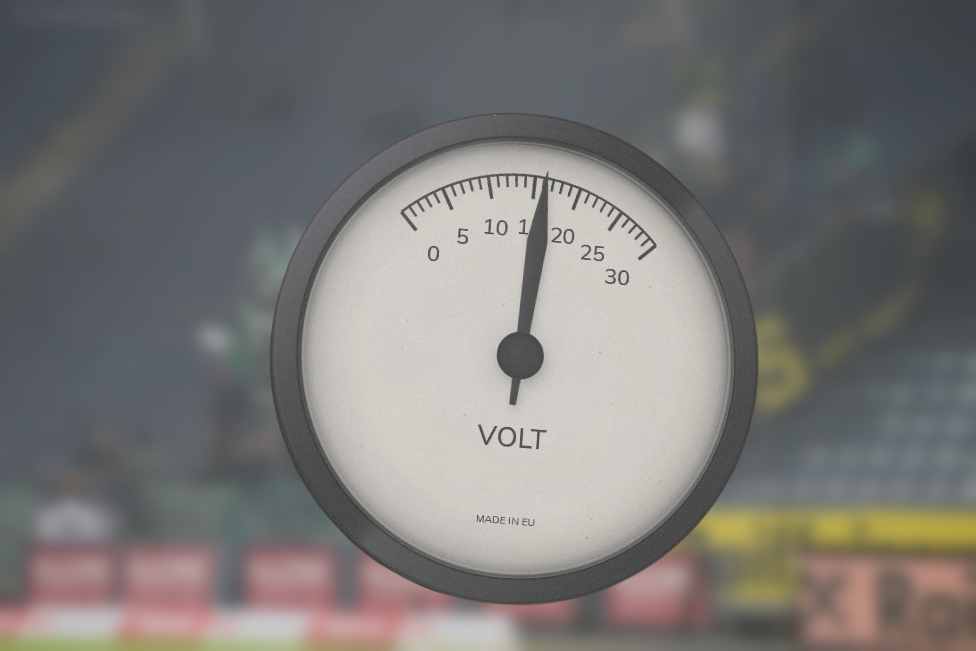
value=16 unit=V
